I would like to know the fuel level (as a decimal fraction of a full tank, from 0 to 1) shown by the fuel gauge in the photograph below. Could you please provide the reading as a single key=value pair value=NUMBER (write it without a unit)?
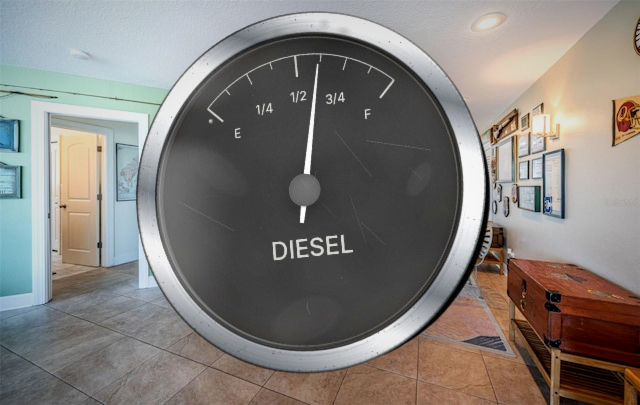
value=0.625
